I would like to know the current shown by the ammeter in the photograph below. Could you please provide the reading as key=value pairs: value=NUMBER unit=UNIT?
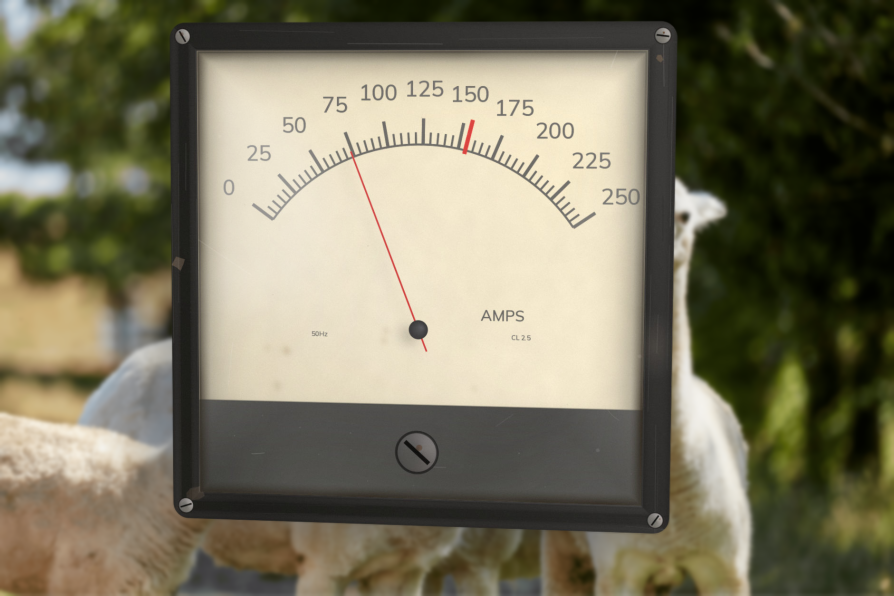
value=75 unit=A
